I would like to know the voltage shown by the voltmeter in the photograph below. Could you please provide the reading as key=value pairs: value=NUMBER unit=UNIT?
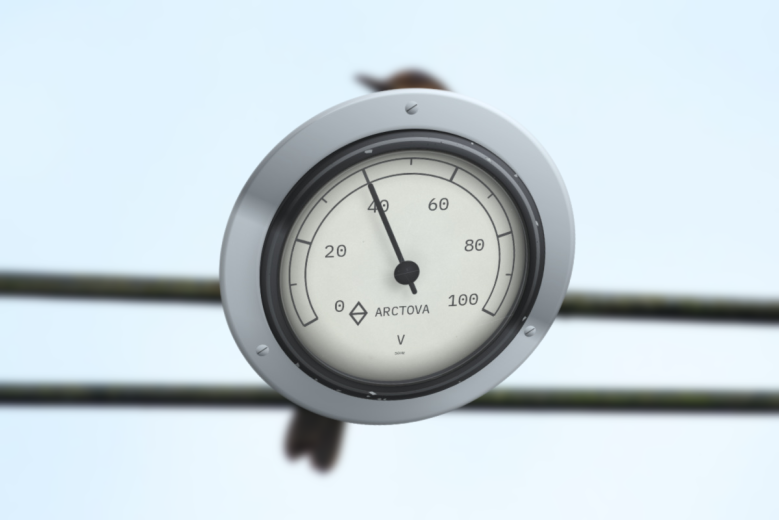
value=40 unit=V
